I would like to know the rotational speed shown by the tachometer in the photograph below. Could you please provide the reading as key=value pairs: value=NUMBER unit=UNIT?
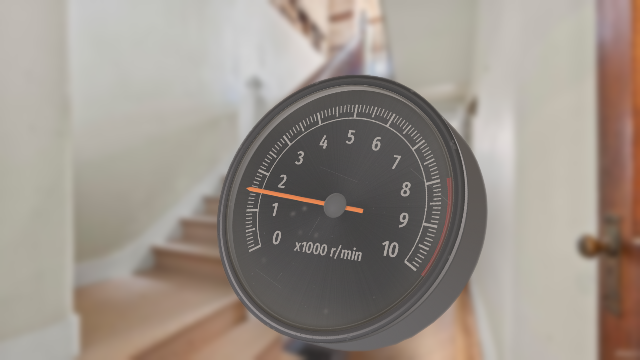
value=1500 unit=rpm
